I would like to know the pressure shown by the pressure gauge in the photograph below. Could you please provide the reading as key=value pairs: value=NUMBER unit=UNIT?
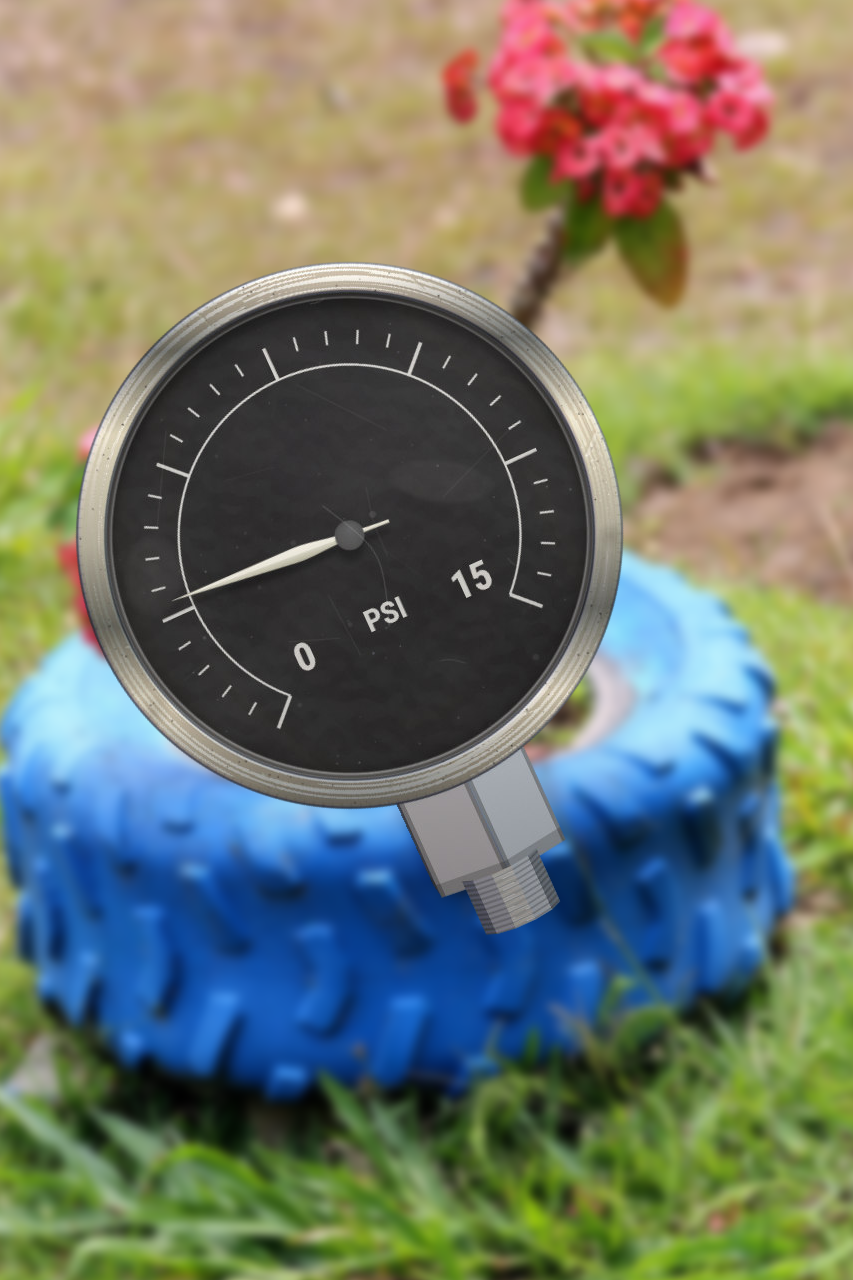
value=2.75 unit=psi
